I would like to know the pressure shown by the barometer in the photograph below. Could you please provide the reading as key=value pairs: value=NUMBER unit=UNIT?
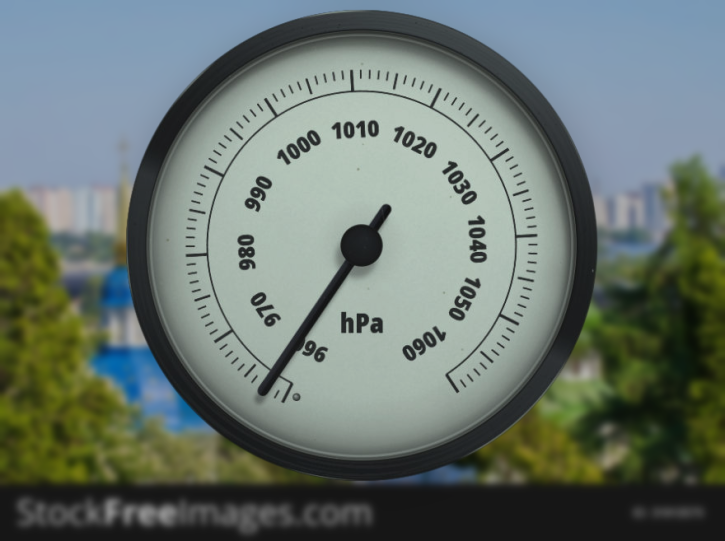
value=962.5 unit=hPa
